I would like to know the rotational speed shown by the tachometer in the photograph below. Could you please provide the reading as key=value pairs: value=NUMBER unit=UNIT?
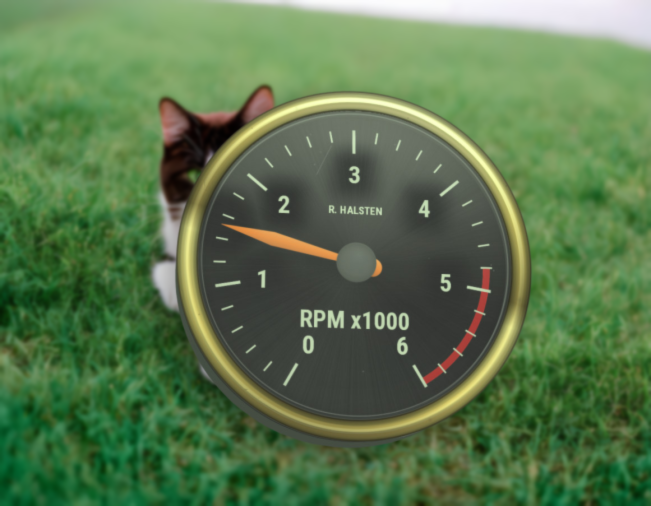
value=1500 unit=rpm
